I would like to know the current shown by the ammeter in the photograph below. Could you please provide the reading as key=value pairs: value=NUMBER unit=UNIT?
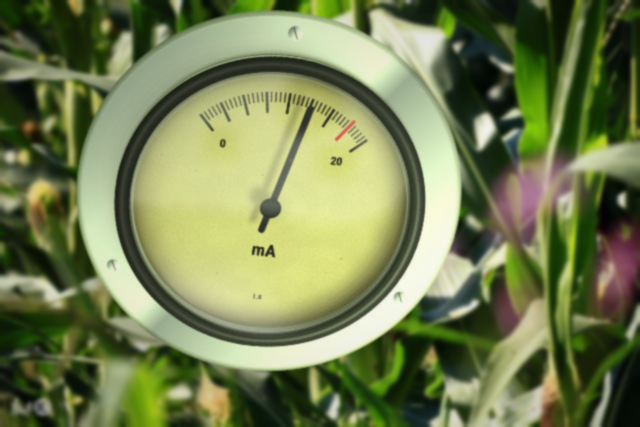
value=12.5 unit=mA
